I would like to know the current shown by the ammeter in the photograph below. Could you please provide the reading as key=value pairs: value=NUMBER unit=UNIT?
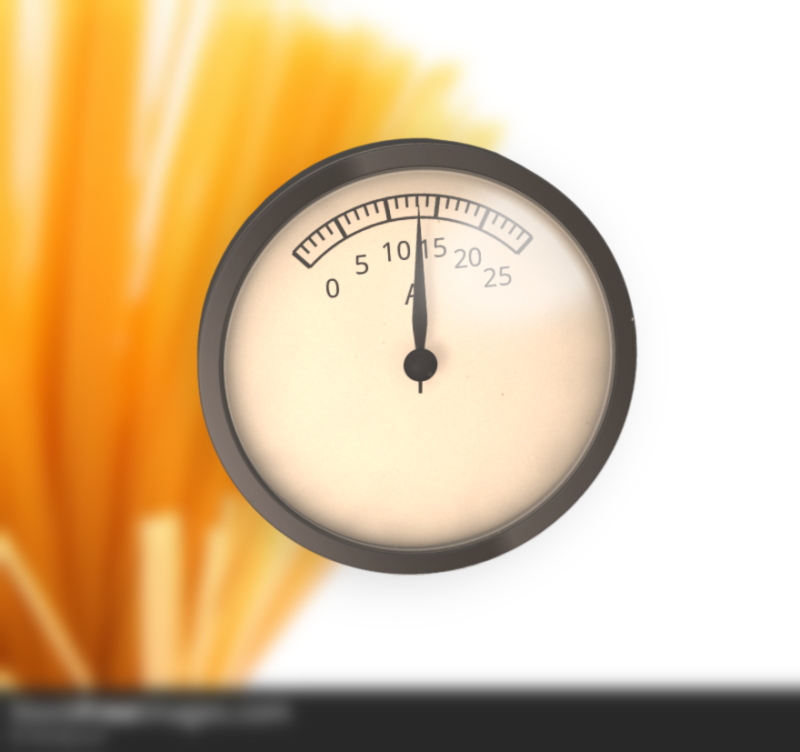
value=13 unit=A
